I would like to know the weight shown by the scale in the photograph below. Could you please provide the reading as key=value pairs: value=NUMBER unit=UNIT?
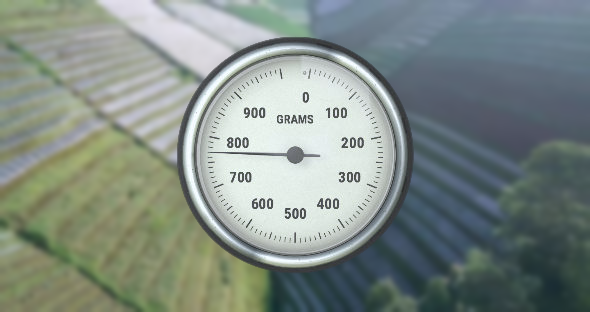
value=770 unit=g
